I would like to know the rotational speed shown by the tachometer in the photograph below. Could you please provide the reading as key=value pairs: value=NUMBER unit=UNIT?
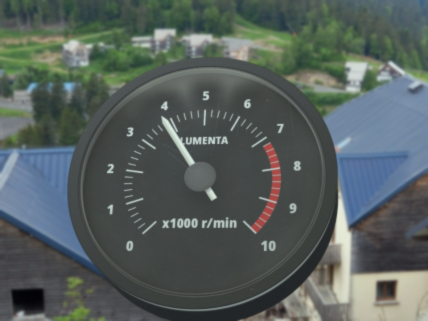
value=3800 unit=rpm
